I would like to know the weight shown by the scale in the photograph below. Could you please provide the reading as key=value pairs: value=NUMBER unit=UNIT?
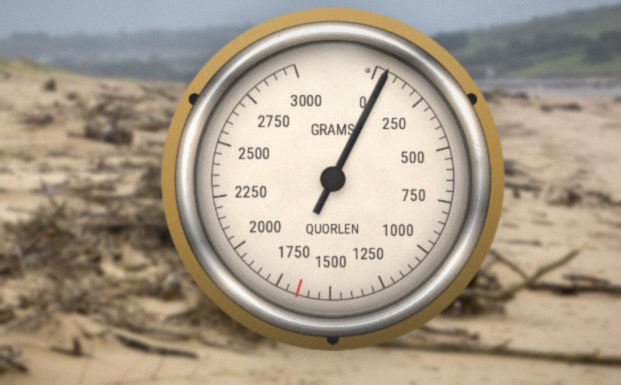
value=50 unit=g
